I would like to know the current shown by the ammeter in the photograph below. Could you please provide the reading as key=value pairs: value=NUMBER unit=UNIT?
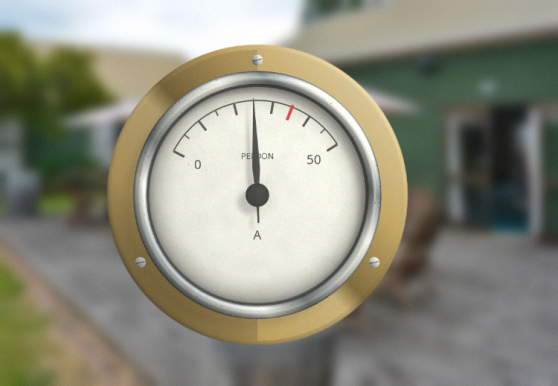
value=25 unit=A
